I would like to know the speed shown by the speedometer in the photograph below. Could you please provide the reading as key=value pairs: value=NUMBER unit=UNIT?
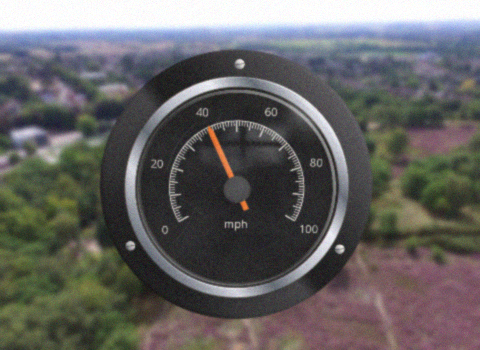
value=40 unit=mph
